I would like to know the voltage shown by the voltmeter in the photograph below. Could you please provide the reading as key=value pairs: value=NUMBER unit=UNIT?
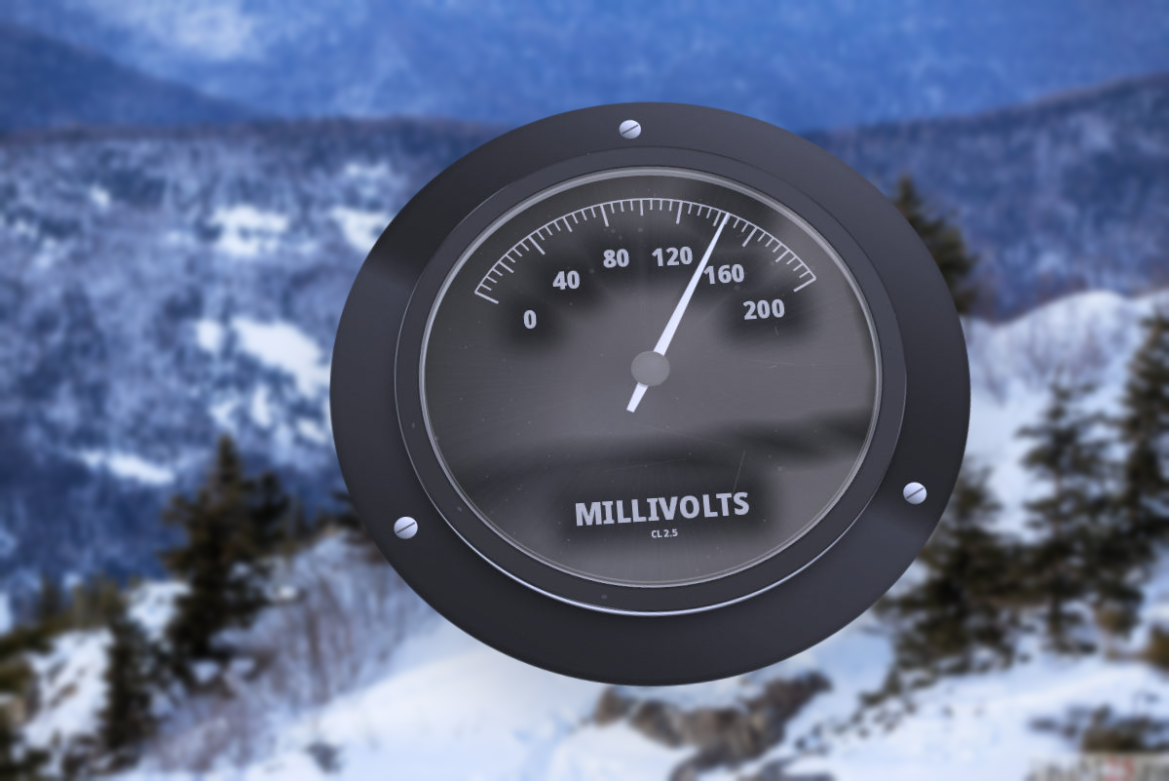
value=145 unit=mV
